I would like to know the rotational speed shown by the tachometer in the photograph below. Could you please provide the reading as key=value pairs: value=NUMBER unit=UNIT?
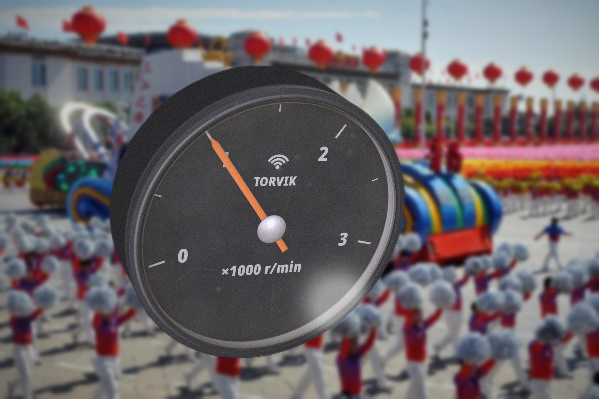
value=1000 unit=rpm
